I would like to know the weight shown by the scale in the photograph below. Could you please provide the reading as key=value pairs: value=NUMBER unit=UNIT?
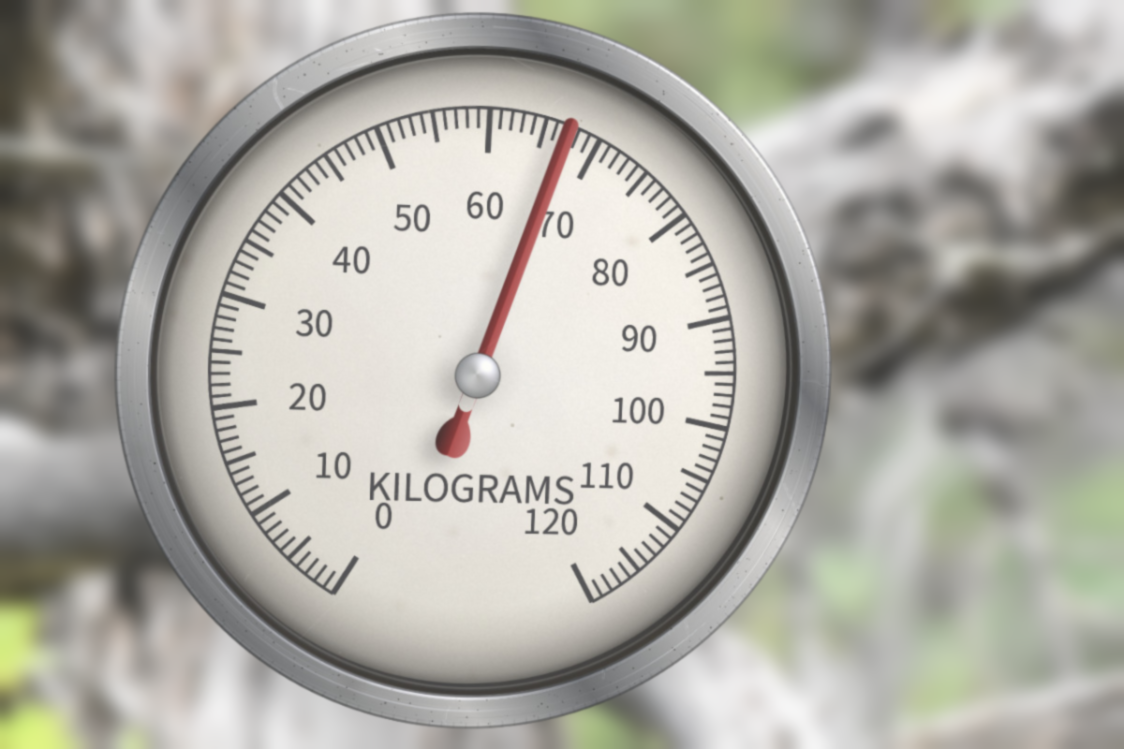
value=67 unit=kg
